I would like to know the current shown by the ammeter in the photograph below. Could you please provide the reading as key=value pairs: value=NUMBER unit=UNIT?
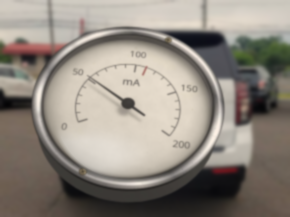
value=50 unit=mA
